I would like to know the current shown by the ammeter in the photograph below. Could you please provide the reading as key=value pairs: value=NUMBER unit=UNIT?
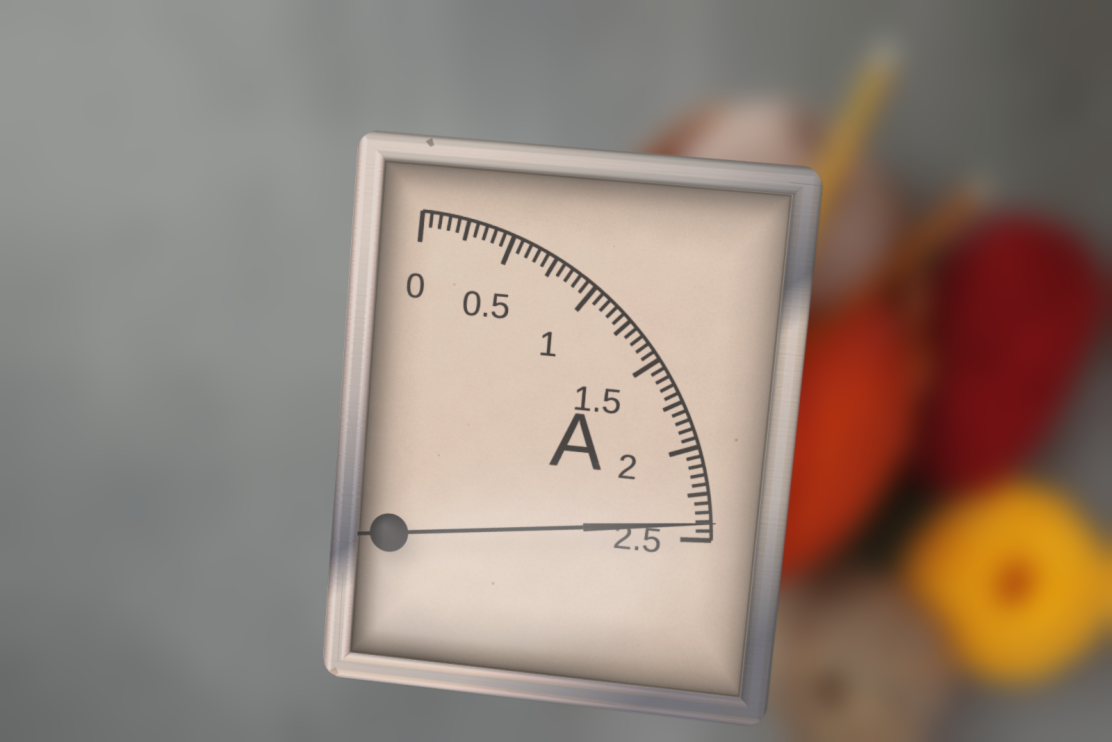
value=2.4 unit=A
